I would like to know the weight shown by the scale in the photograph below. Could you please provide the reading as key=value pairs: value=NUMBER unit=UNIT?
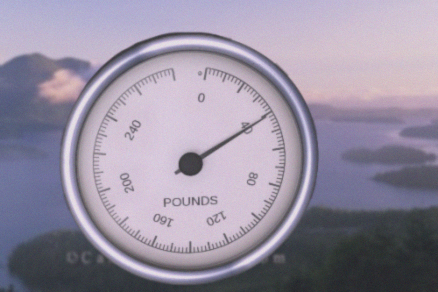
value=40 unit=lb
